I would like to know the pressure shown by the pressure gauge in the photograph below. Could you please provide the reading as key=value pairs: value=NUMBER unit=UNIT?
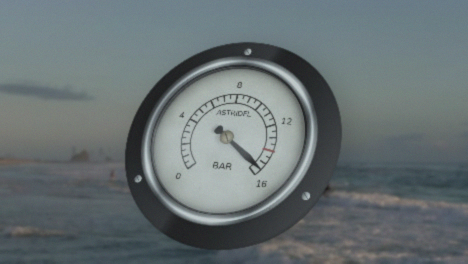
value=15.5 unit=bar
